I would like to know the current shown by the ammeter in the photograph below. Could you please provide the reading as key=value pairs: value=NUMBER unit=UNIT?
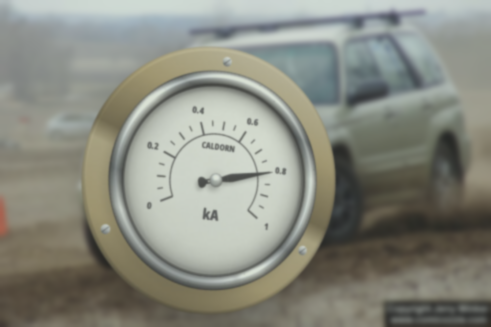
value=0.8 unit=kA
